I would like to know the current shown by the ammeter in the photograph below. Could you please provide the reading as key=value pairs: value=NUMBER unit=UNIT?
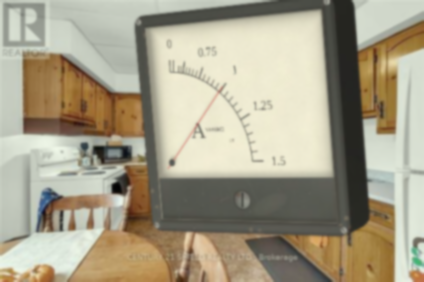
value=1 unit=A
